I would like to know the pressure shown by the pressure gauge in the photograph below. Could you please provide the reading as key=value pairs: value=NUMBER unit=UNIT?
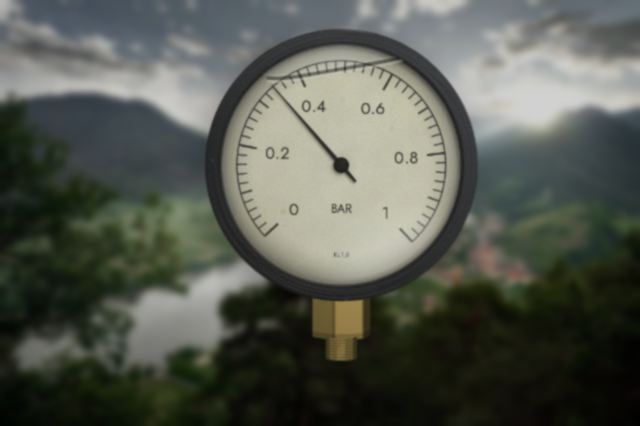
value=0.34 unit=bar
